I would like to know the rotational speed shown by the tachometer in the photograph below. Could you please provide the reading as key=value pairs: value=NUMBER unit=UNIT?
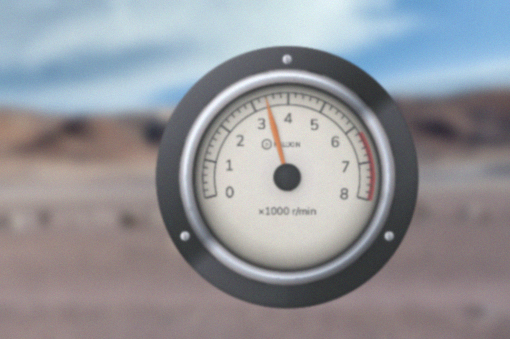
value=3400 unit=rpm
